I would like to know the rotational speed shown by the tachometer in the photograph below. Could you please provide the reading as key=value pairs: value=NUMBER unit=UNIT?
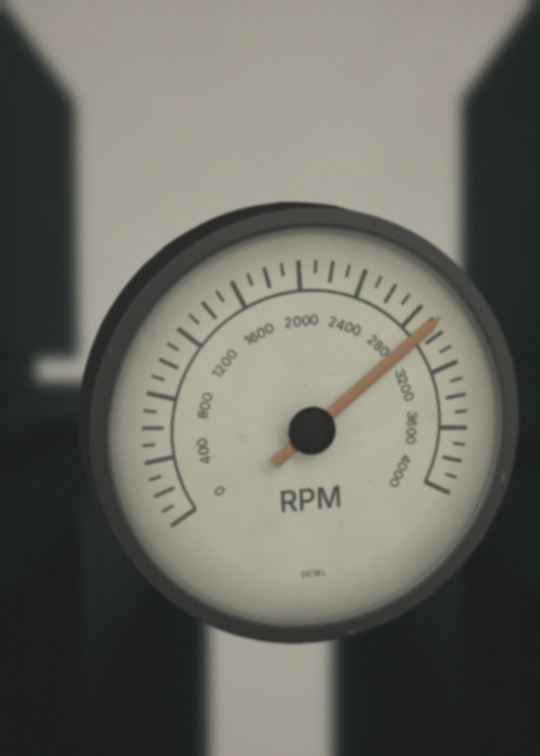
value=2900 unit=rpm
